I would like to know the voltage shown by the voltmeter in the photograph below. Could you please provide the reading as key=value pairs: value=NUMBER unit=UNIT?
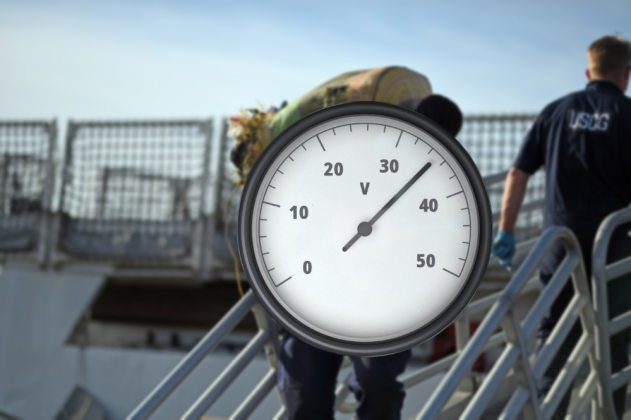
value=35 unit=V
